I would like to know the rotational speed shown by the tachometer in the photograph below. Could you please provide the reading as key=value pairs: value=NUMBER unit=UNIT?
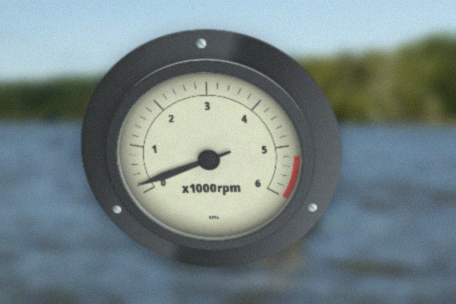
value=200 unit=rpm
